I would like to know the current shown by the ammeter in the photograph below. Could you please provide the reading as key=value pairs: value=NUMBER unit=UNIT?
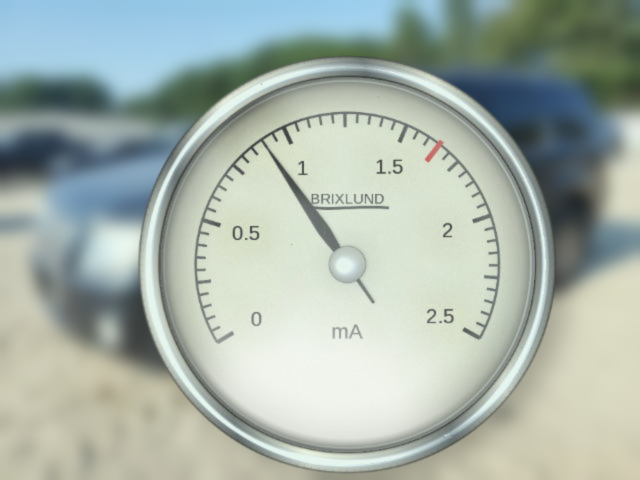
value=0.9 unit=mA
